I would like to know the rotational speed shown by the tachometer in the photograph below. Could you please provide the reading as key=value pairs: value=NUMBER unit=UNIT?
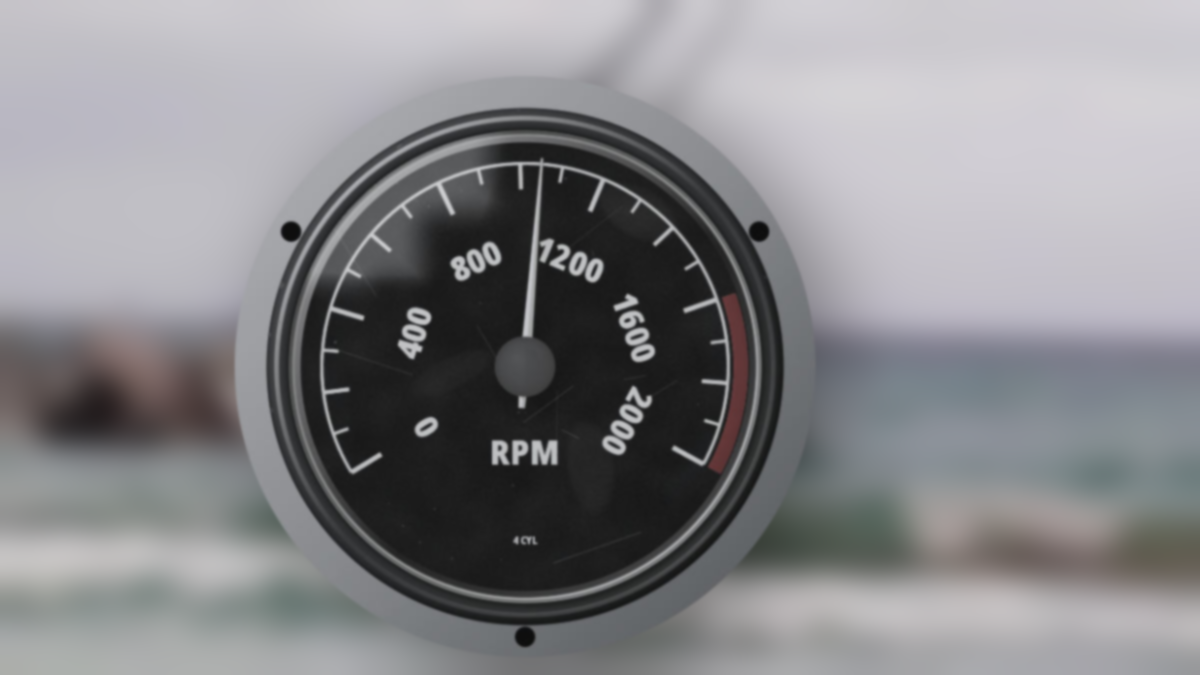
value=1050 unit=rpm
